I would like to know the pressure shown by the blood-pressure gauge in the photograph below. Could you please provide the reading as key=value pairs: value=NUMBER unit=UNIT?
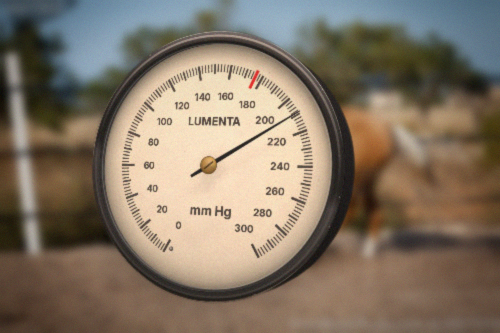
value=210 unit=mmHg
